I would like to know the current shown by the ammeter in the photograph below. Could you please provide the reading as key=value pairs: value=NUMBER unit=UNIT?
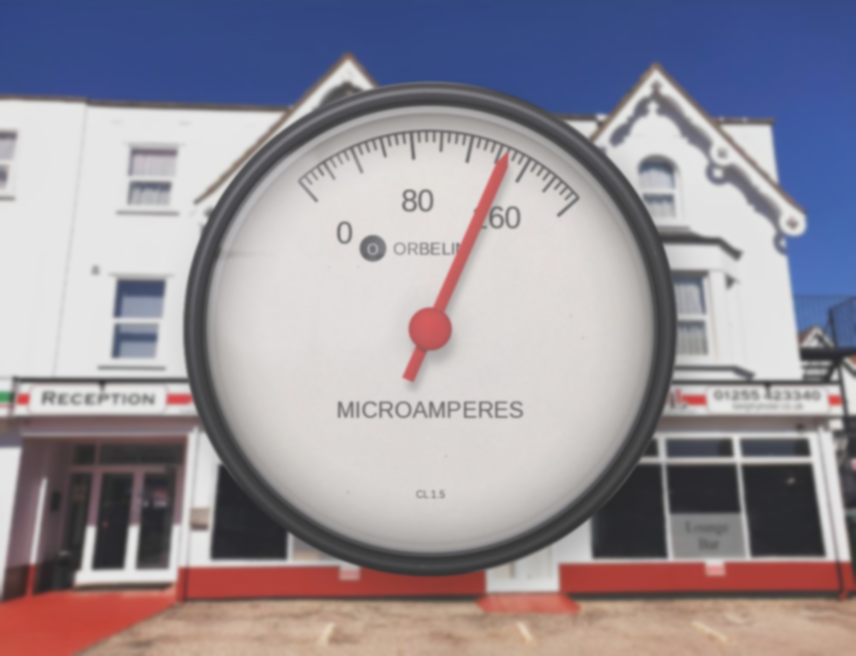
value=145 unit=µA
